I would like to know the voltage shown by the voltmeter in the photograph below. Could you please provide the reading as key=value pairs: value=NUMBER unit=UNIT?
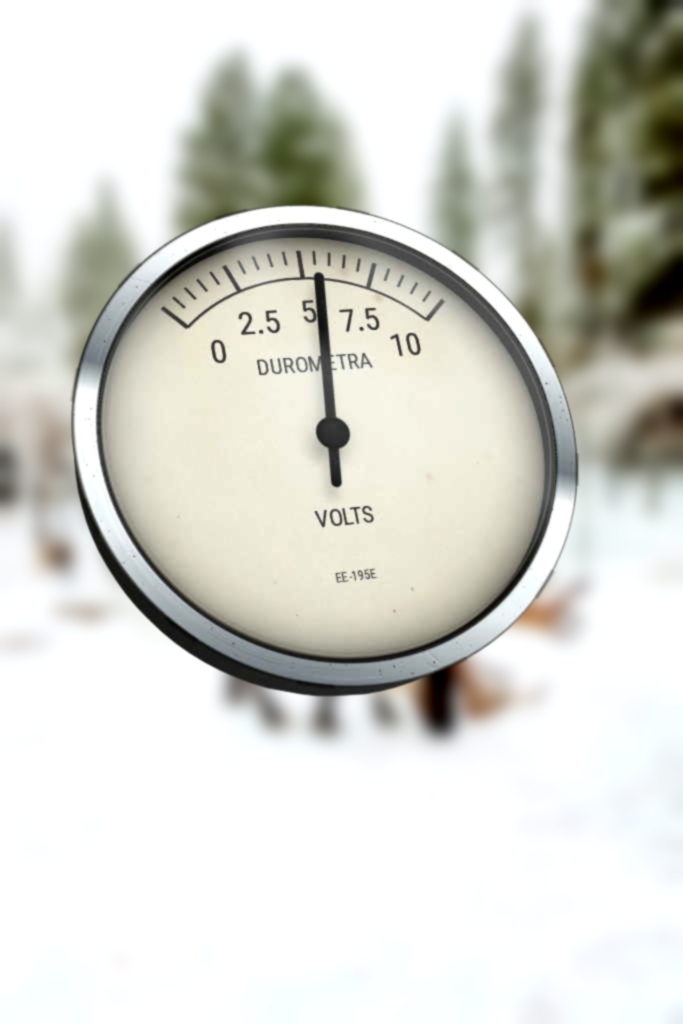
value=5.5 unit=V
